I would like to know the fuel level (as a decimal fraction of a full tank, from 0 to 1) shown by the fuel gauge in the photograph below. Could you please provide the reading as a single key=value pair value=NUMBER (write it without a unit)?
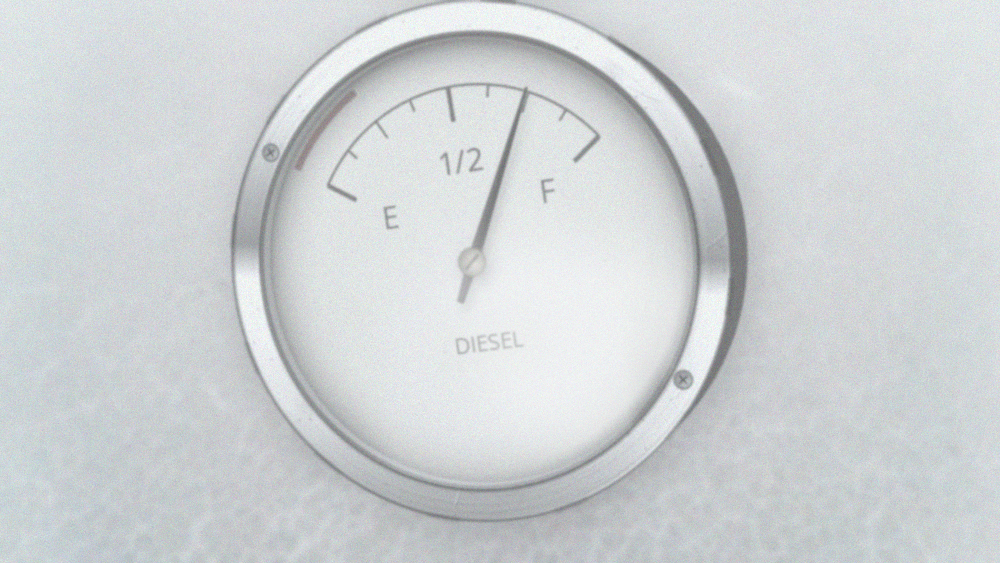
value=0.75
